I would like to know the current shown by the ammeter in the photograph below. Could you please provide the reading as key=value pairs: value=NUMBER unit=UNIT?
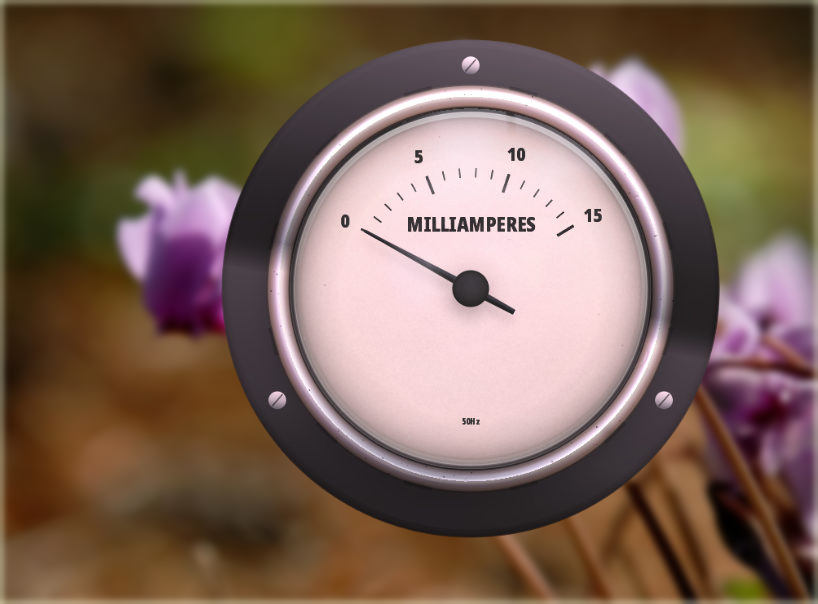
value=0 unit=mA
